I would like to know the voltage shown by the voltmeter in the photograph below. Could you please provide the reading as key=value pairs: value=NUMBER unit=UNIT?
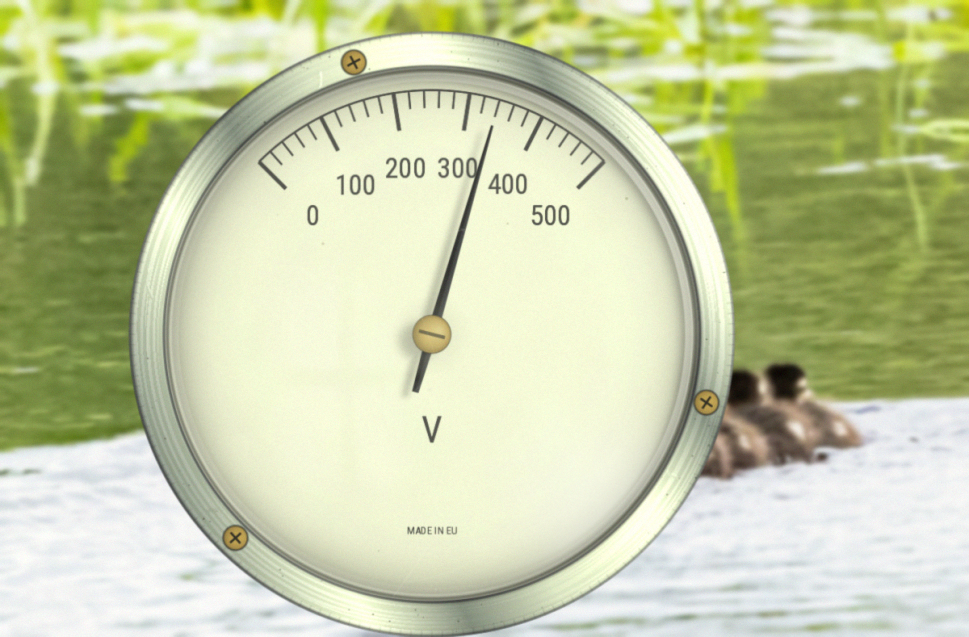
value=340 unit=V
